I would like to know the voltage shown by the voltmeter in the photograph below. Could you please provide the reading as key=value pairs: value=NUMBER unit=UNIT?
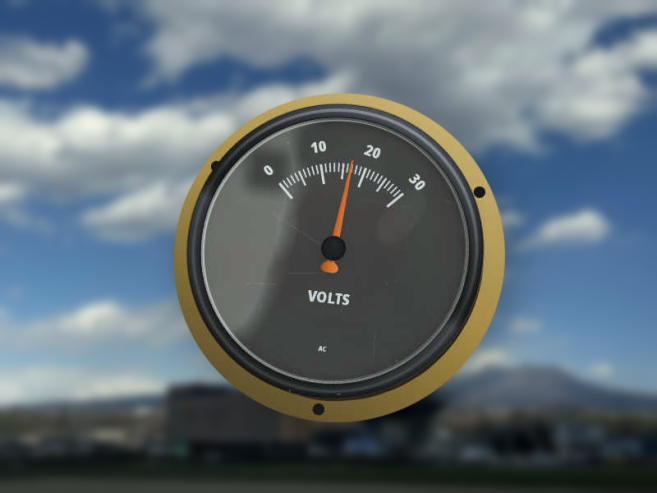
value=17 unit=V
